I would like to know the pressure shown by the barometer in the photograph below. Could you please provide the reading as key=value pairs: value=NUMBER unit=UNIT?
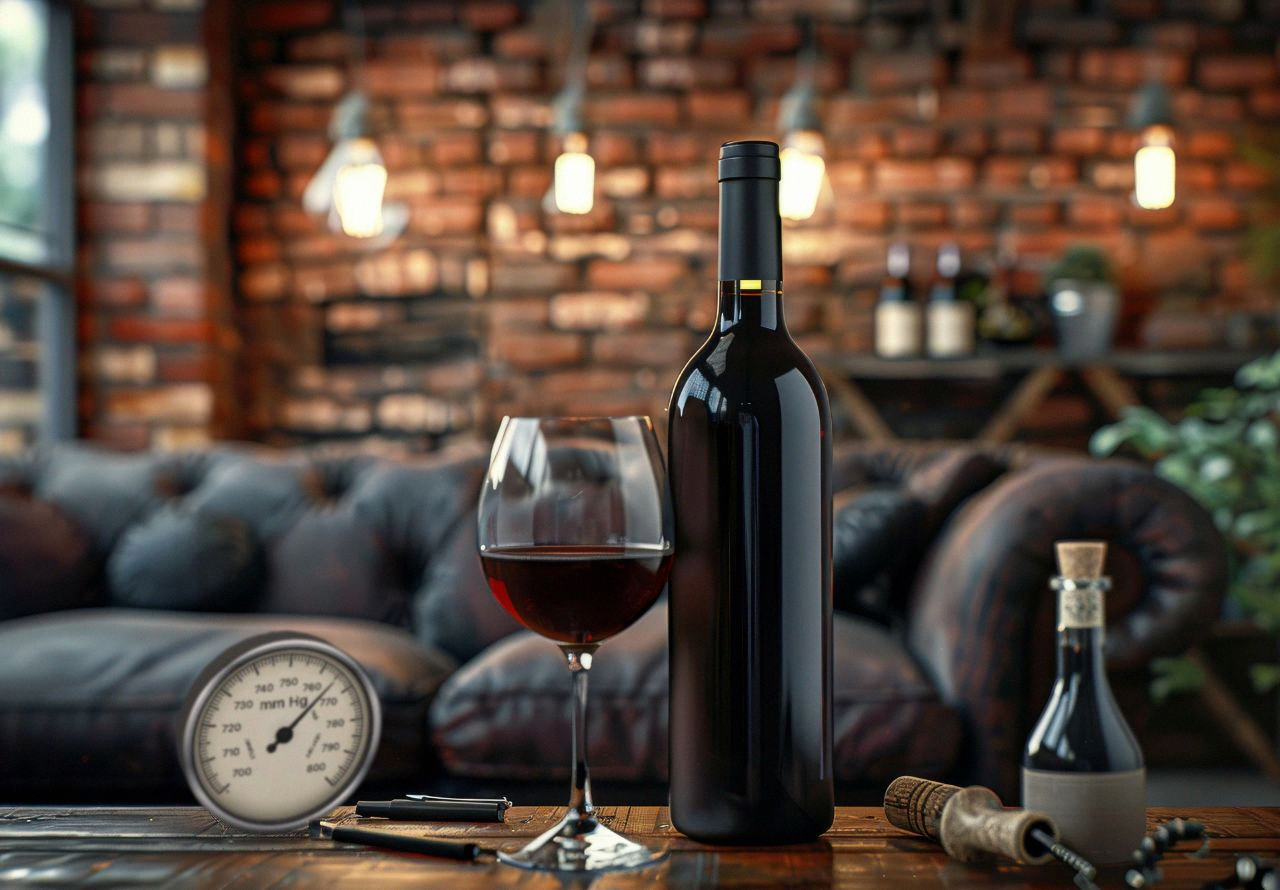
value=765 unit=mmHg
